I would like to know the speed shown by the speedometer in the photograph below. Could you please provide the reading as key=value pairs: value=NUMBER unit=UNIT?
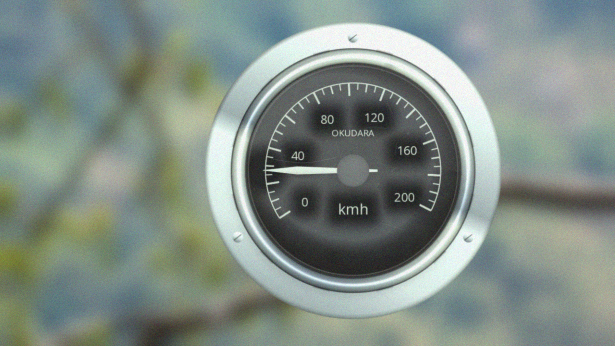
value=27.5 unit=km/h
